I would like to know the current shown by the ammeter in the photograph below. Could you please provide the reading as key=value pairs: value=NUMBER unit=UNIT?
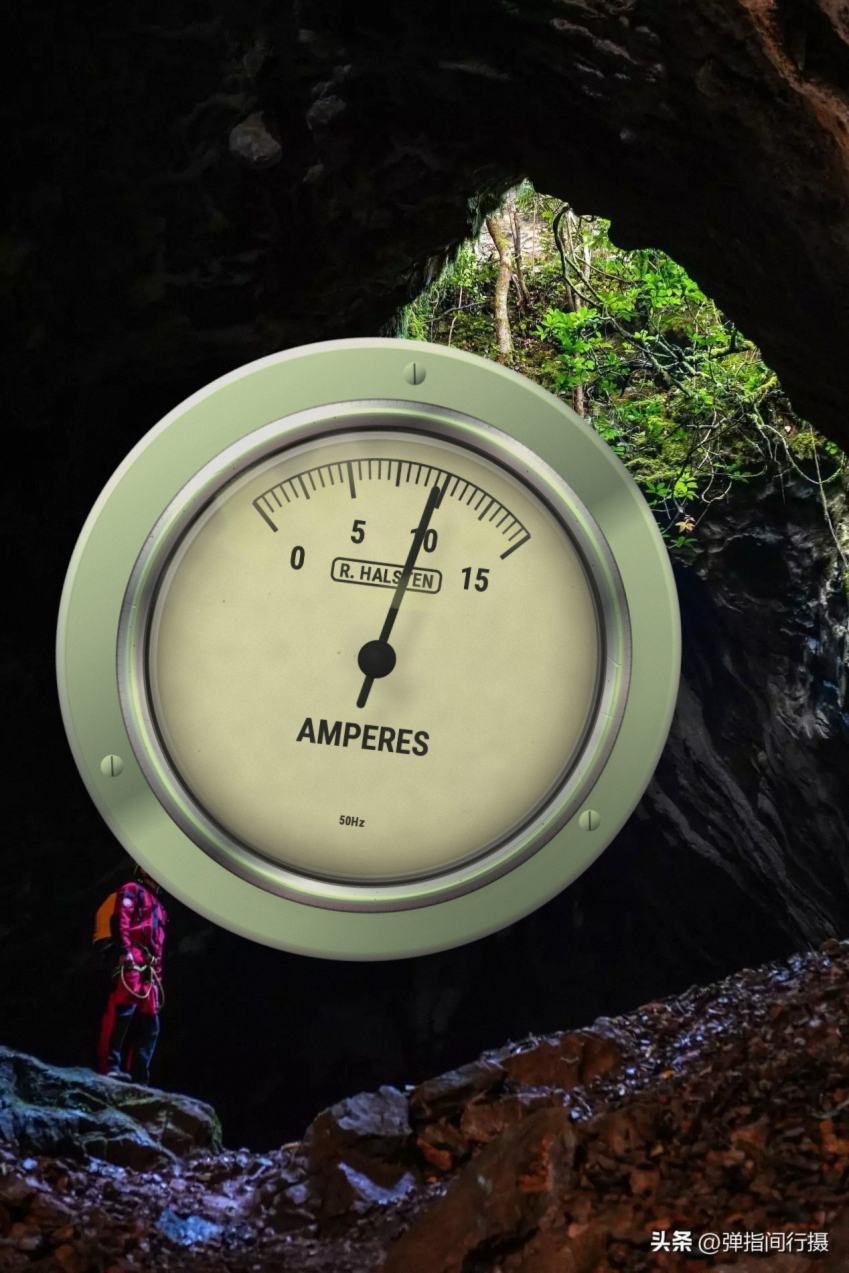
value=9.5 unit=A
